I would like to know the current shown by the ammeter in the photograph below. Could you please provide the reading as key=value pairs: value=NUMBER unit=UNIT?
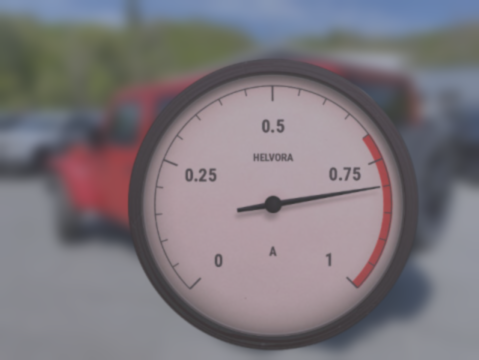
value=0.8 unit=A
